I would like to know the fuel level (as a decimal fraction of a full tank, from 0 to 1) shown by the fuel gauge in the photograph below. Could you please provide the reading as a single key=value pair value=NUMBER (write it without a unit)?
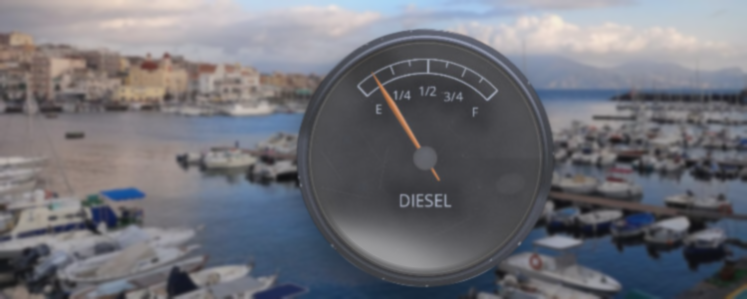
value=0.125
